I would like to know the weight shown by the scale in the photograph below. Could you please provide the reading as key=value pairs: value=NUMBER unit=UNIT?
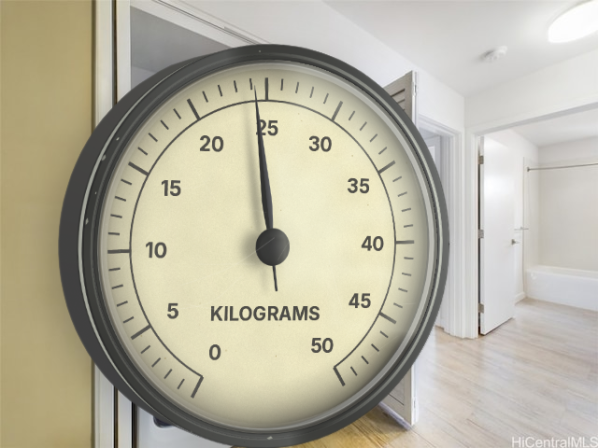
value=24 unit=kg
